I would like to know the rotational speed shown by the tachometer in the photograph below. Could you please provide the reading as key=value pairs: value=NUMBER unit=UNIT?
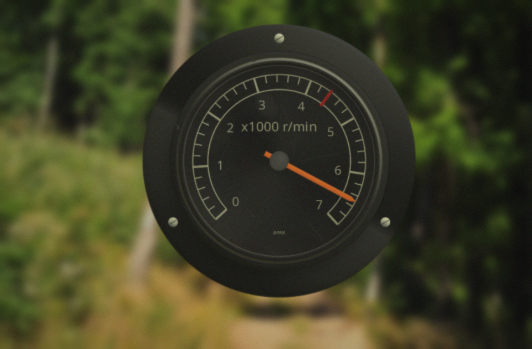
value=6500 unit=rpm
